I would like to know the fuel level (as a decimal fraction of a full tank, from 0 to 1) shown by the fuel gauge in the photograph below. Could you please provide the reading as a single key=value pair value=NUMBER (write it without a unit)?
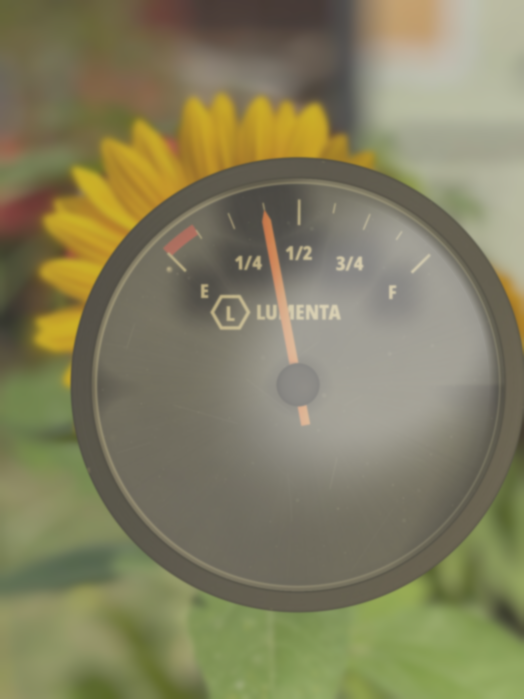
value=0.375
